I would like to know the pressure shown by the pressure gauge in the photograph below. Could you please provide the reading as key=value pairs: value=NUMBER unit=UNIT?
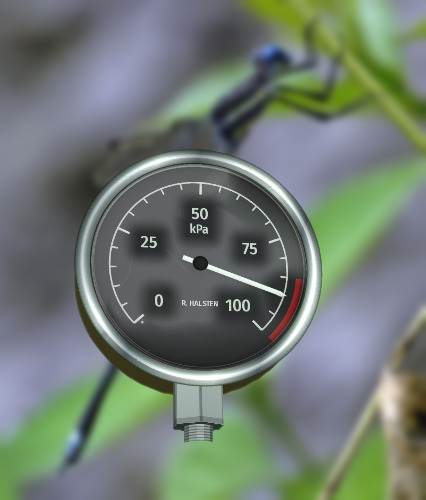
value=90 unit=kPa
